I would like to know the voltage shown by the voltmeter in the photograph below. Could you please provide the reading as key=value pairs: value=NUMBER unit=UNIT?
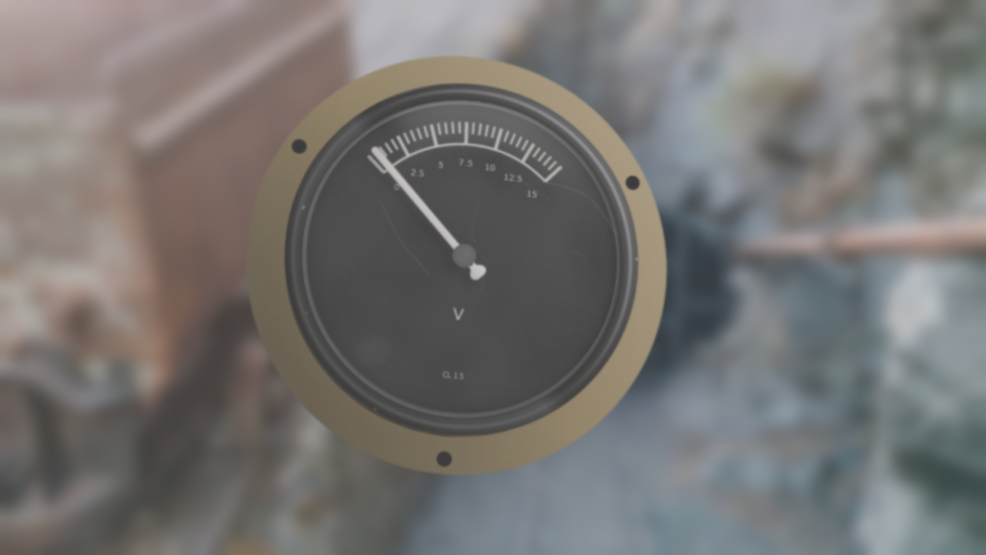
value=0.5 unit=V
